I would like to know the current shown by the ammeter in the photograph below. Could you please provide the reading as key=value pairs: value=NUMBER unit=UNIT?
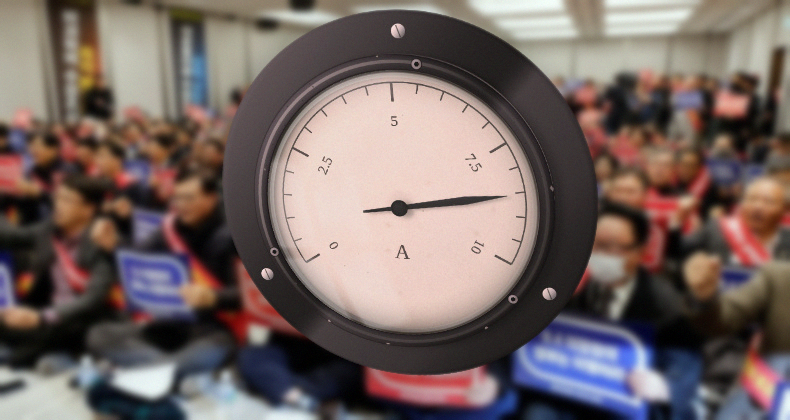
value=8.5 unit=A
